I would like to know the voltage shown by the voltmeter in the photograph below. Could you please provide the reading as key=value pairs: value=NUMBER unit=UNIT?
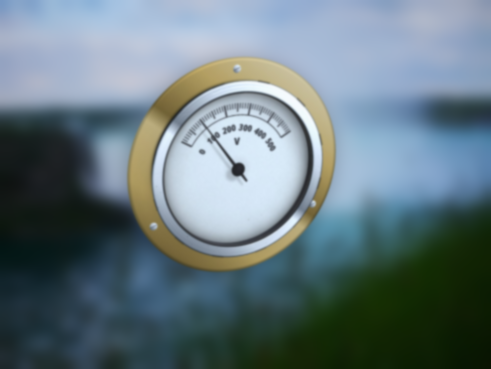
value=100 unit=V
